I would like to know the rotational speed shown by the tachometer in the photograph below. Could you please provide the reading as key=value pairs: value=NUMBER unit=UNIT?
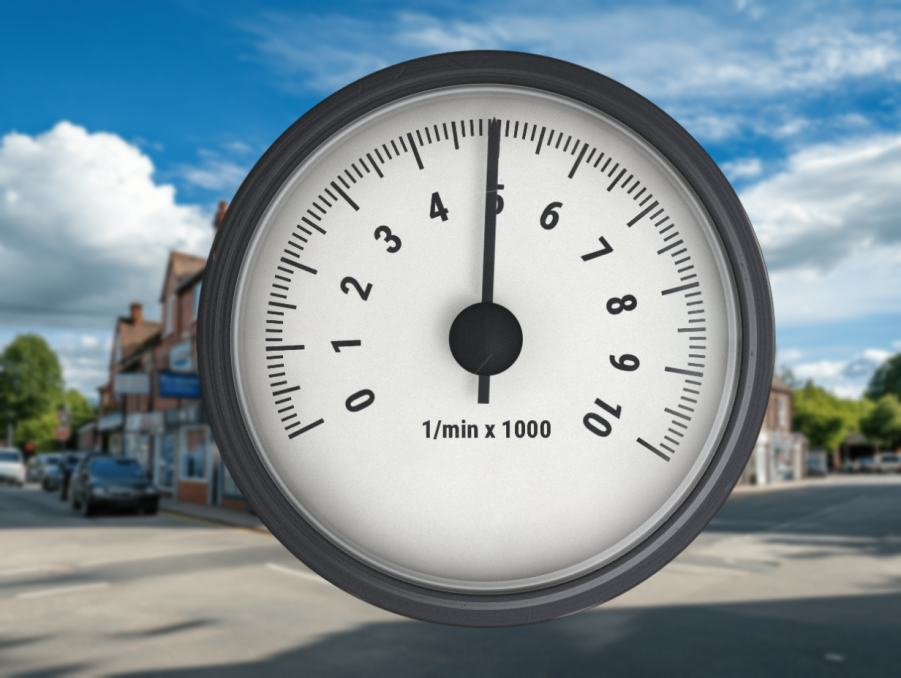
value=4950 unit=rpm
